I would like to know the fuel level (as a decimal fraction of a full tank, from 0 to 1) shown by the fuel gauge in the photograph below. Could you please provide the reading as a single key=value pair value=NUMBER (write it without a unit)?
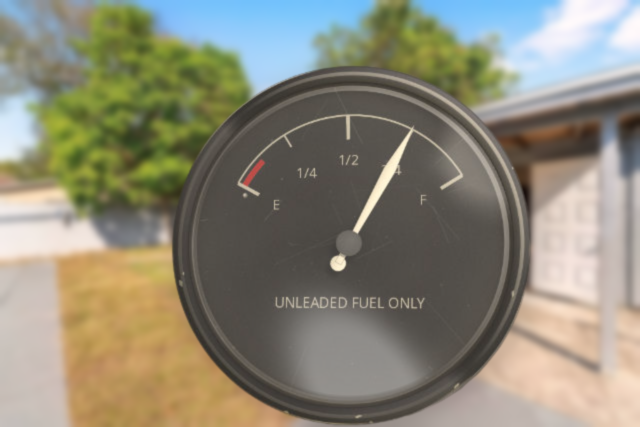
value=0.75
